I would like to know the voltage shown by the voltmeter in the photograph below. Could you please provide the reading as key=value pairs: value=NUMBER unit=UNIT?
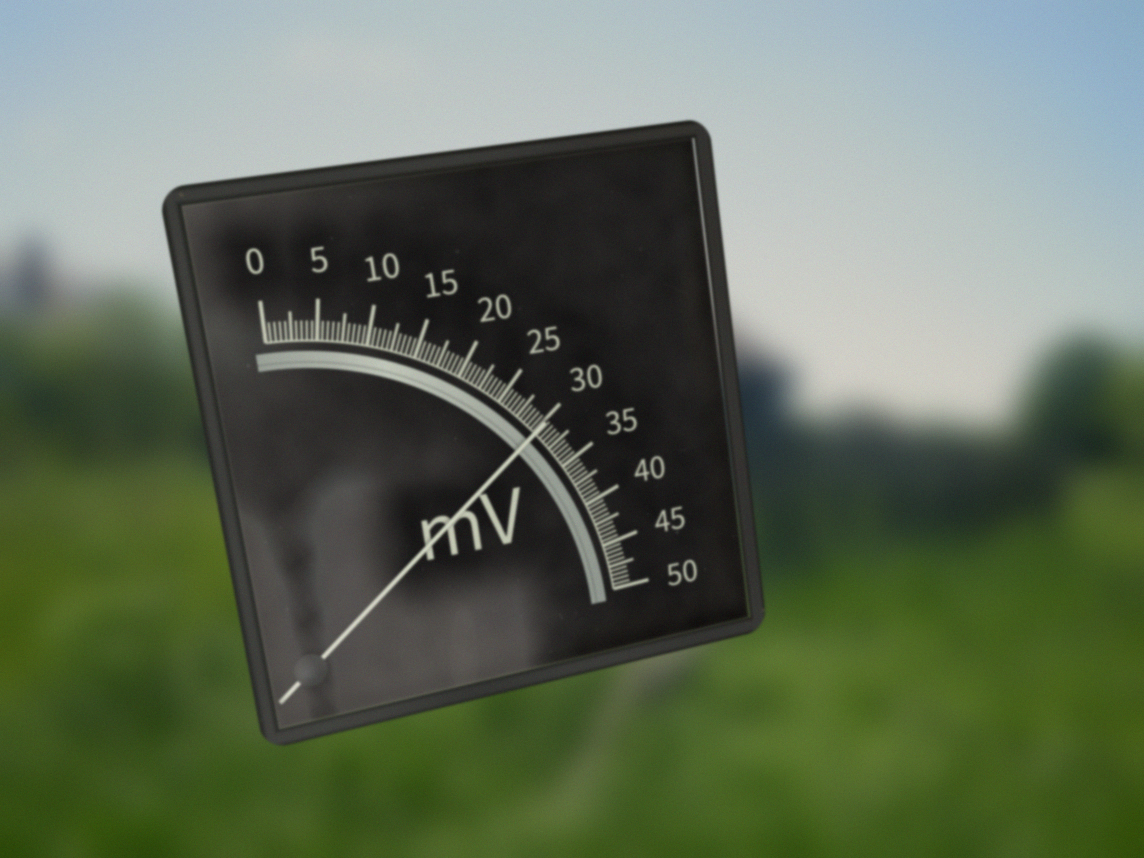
value=30 unit=mV
